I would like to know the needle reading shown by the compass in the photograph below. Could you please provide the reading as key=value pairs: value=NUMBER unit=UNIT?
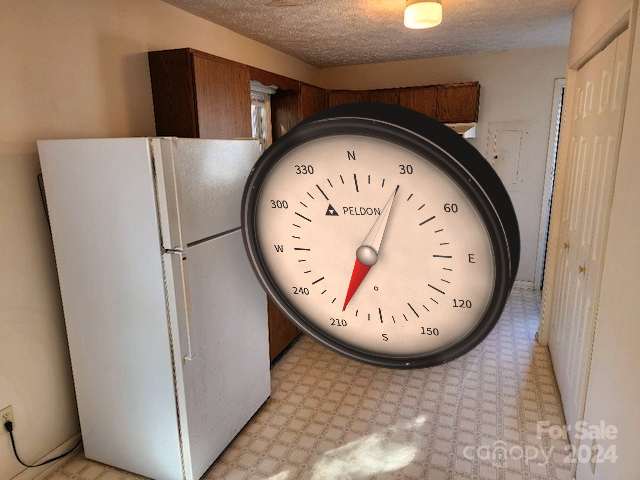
value=210 unit=°
